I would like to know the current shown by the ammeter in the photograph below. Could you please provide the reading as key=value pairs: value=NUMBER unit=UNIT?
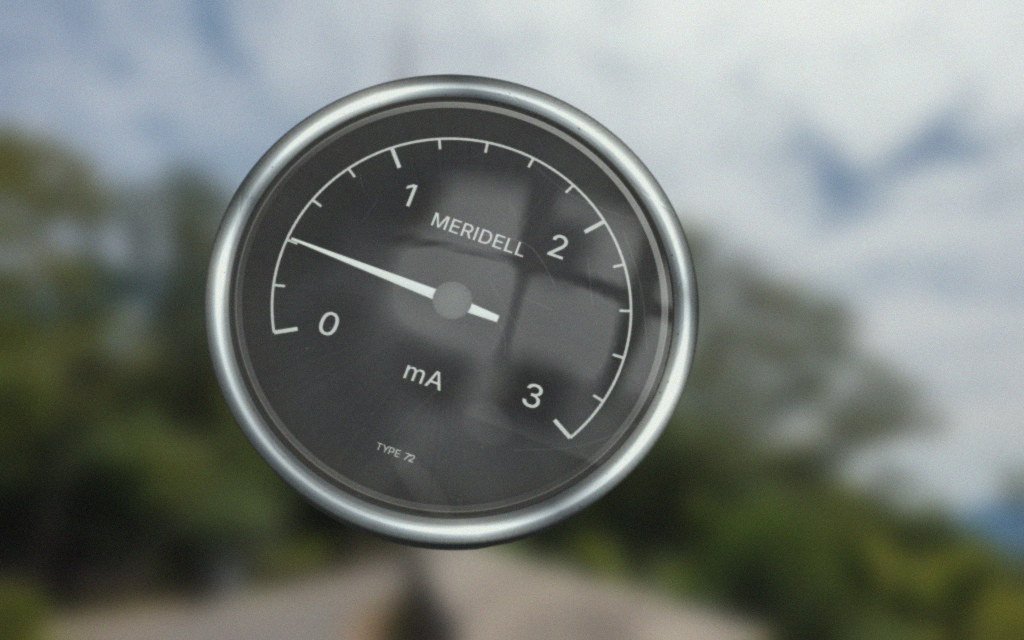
value=0.4 unit=mA
